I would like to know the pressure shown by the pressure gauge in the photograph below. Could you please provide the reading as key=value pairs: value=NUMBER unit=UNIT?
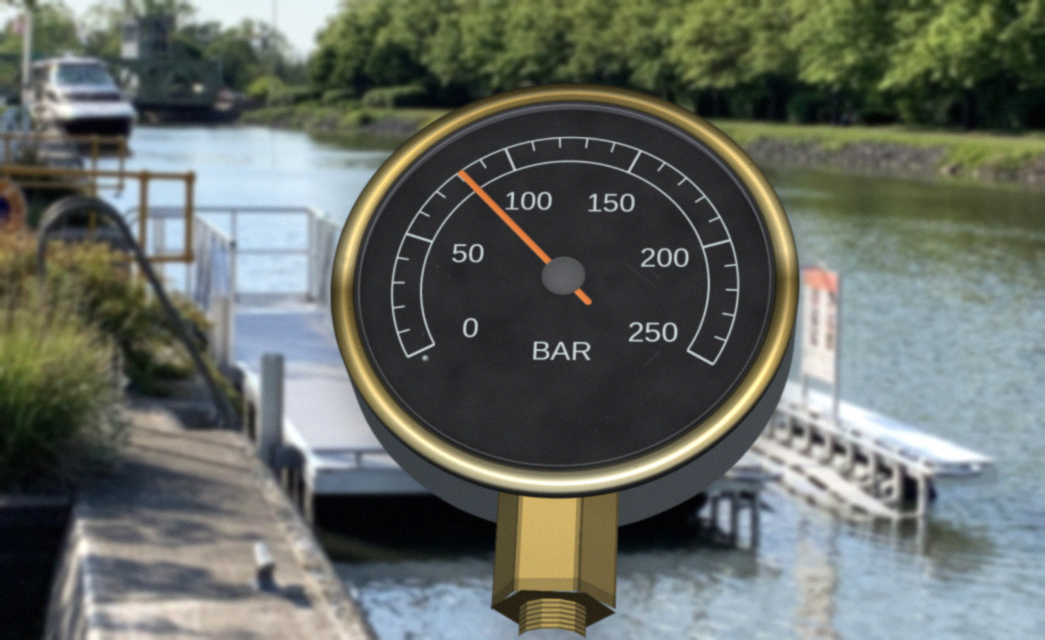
value=80 unit=bar
